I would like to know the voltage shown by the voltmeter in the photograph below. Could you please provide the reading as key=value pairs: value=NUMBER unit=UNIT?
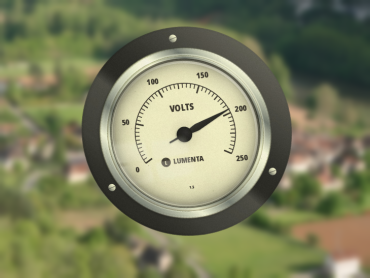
value=195 unit=V
